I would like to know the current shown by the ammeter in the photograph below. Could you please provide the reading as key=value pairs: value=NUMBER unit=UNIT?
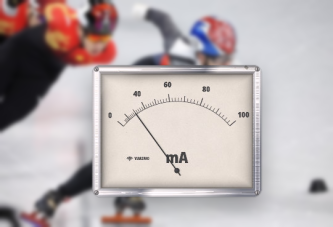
value=30 unit=mA
